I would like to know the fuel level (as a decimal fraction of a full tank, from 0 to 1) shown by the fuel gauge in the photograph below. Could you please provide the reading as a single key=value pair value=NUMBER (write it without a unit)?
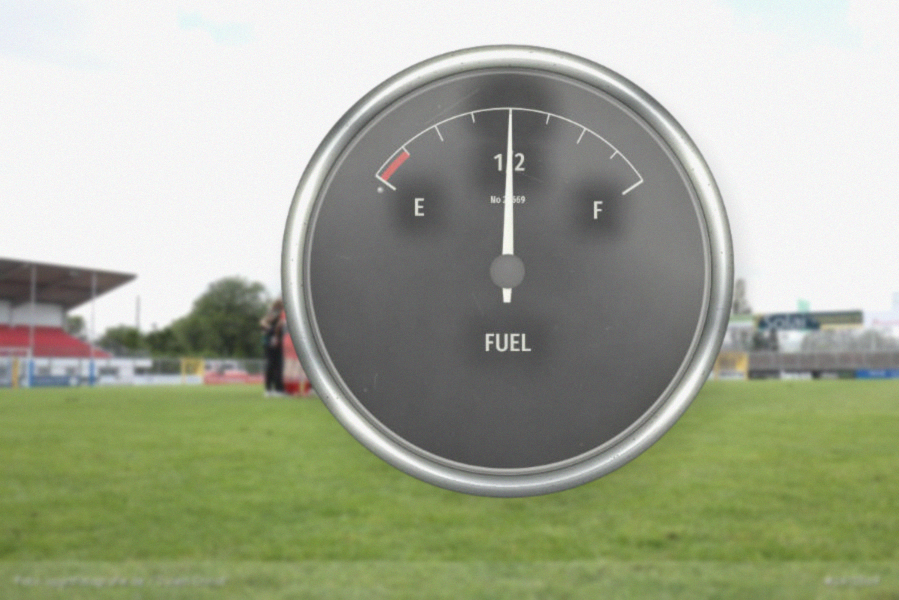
value=0.5
